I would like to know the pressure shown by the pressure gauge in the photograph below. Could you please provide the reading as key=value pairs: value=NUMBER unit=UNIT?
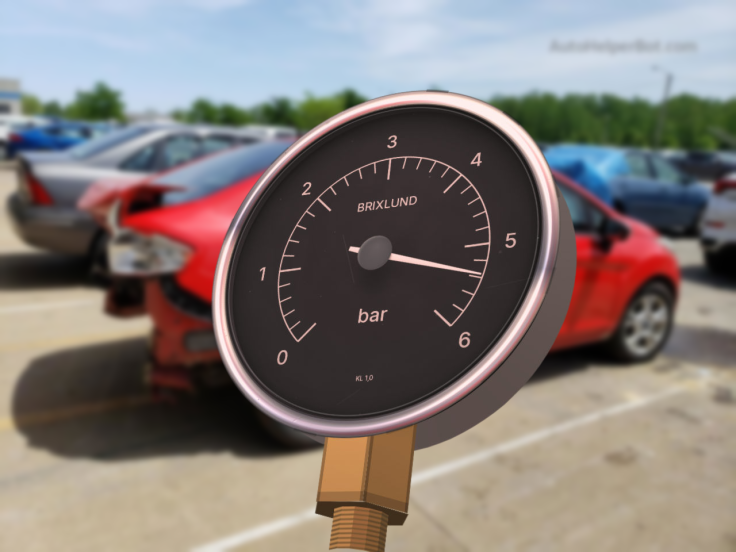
value=5.4 unit=bar
